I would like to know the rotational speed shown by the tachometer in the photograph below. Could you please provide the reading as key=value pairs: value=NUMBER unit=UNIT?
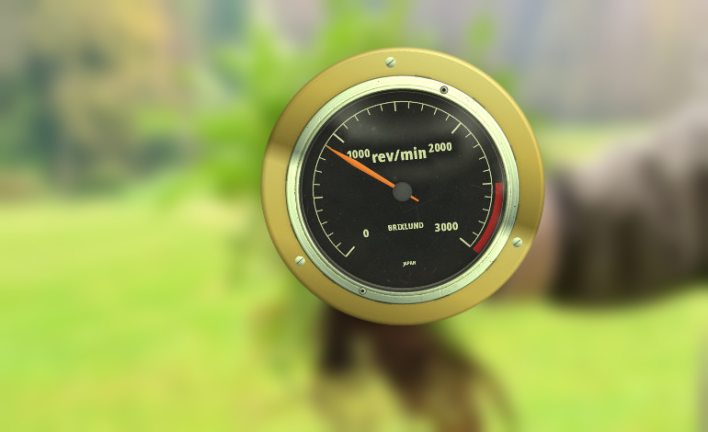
value=900 unit=rpm
